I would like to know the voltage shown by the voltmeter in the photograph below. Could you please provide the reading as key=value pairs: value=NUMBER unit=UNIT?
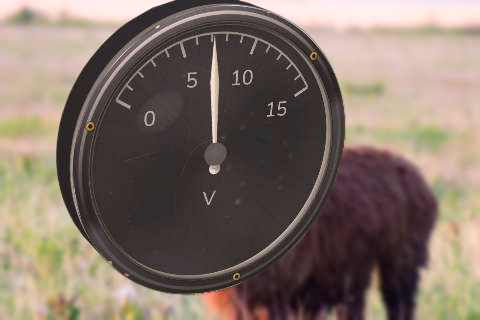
value=7 unit=V
